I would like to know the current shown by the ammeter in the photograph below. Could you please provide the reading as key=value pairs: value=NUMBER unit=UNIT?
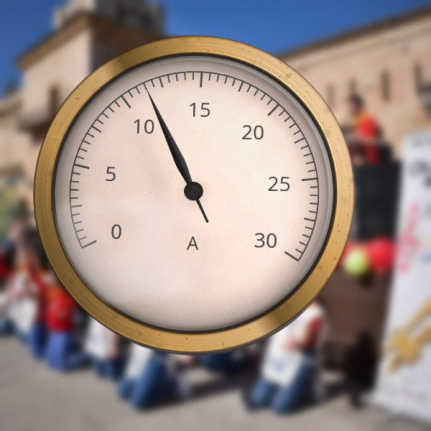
value=11.5 unit=A
